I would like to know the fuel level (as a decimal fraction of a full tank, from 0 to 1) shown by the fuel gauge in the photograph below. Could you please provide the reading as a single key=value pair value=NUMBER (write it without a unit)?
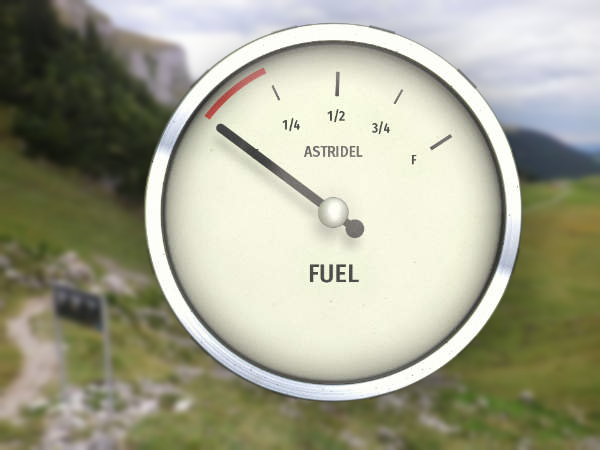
value=0
